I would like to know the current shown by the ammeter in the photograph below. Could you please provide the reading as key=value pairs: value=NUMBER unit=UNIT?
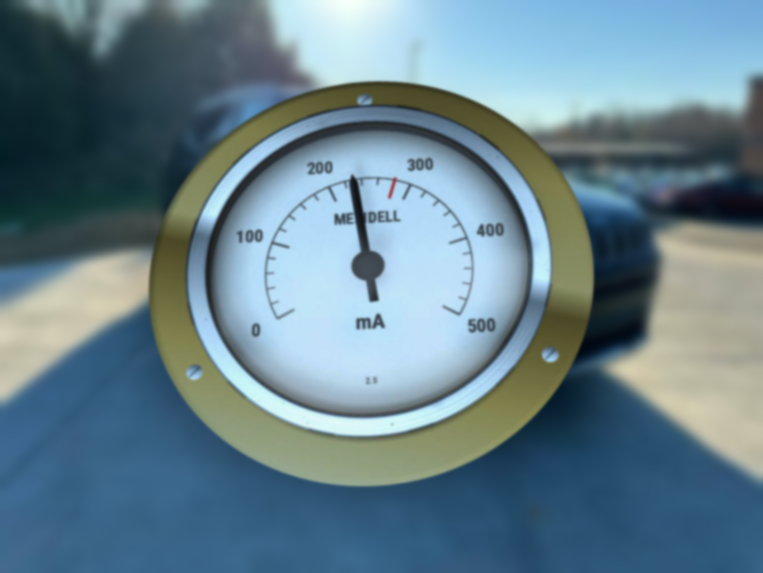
value=230 unit=mA
